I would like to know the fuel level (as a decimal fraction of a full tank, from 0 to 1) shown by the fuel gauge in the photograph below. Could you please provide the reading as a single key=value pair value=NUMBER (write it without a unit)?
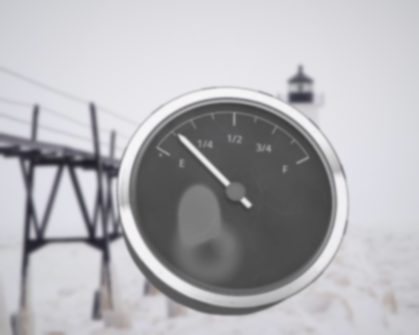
value=0.125
